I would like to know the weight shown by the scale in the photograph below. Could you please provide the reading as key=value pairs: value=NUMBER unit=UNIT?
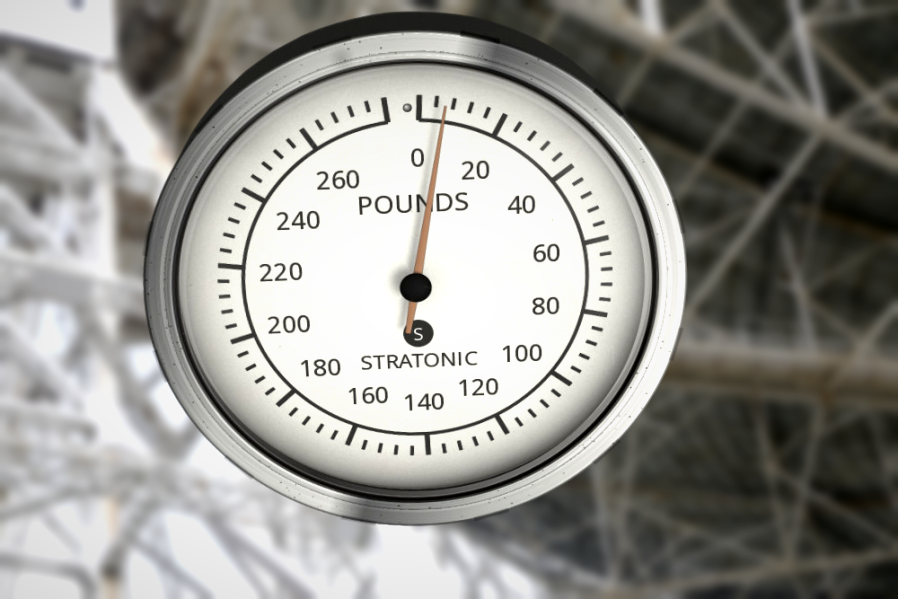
value=6 unit=lb
